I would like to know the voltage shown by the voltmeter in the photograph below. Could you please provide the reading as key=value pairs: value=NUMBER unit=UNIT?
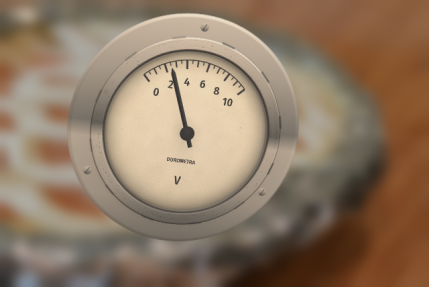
value=2.5 unit=V
